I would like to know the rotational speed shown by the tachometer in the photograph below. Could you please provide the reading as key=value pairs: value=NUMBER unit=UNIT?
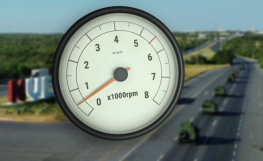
value=500 unit=rpm
